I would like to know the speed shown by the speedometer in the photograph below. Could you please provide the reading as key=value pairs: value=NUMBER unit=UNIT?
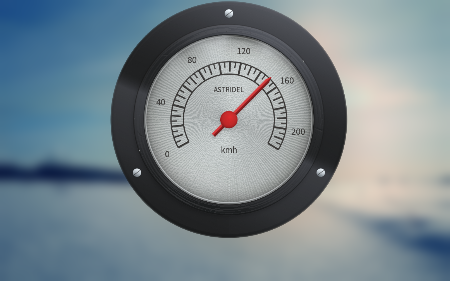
value=150 unit=km/h
